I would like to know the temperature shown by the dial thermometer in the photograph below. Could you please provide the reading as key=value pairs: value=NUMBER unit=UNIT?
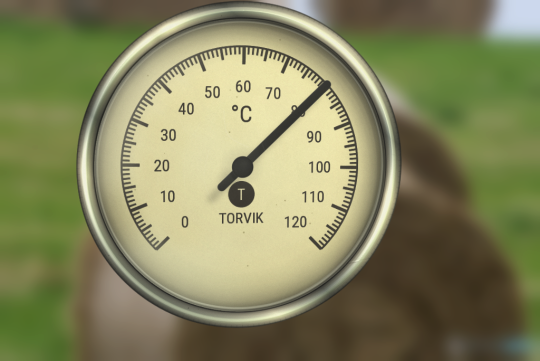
value=80 unit=°C
